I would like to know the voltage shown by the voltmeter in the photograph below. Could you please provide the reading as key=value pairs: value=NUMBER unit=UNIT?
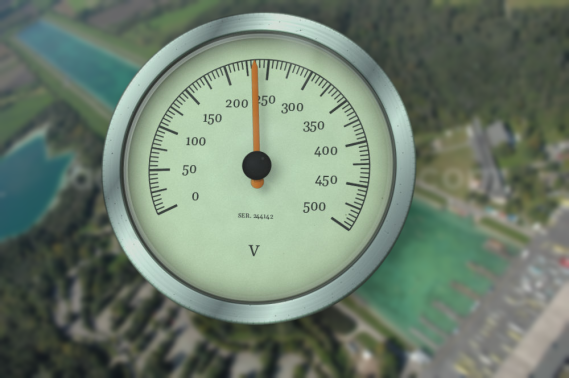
value=235 unit=V
